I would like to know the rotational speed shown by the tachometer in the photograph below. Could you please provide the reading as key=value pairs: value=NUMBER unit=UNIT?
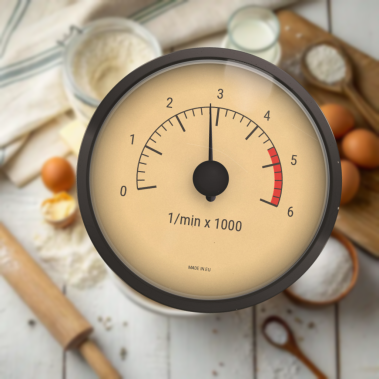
value=2800 unit=rpm
